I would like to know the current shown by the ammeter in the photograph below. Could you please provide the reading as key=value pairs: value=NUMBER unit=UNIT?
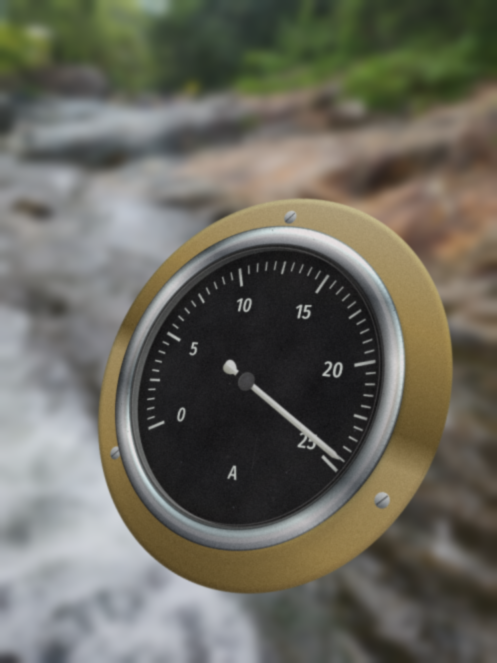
value=24.5 unit=A
